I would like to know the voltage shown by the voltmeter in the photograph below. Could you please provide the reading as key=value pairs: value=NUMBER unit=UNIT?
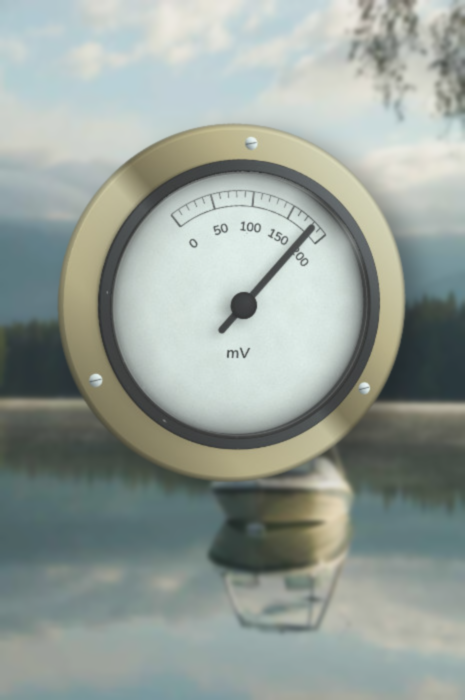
value=180 unit=mV
